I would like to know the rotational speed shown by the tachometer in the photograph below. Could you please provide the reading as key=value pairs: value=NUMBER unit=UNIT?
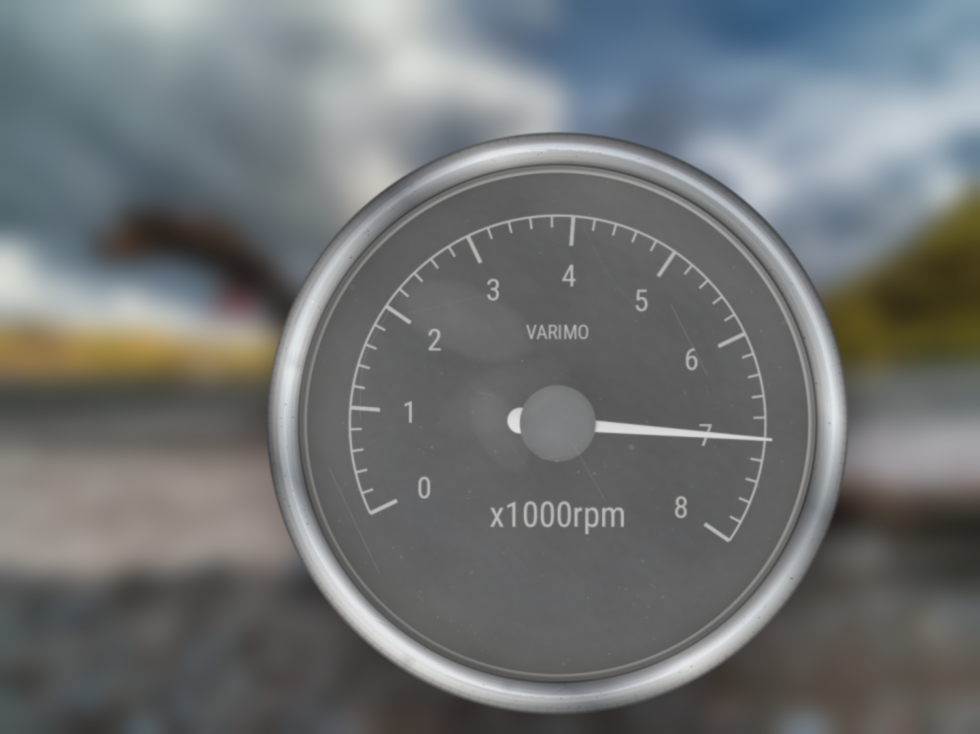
value=7000 unit=rpm
